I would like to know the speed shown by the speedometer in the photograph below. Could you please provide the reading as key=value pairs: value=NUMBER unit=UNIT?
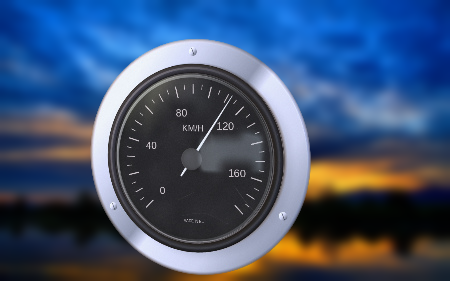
value=112.5 unit=km/h
